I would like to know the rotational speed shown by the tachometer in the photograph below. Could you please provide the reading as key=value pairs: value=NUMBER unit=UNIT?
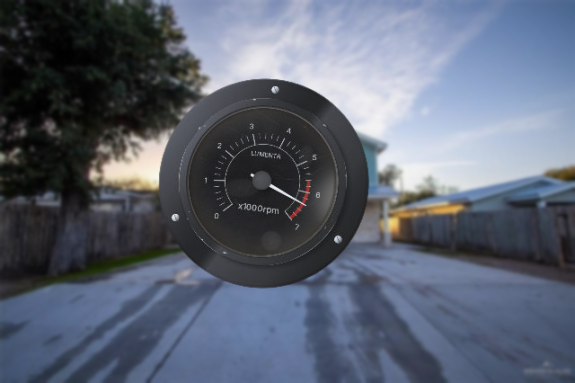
value=6400 unit=rpm
